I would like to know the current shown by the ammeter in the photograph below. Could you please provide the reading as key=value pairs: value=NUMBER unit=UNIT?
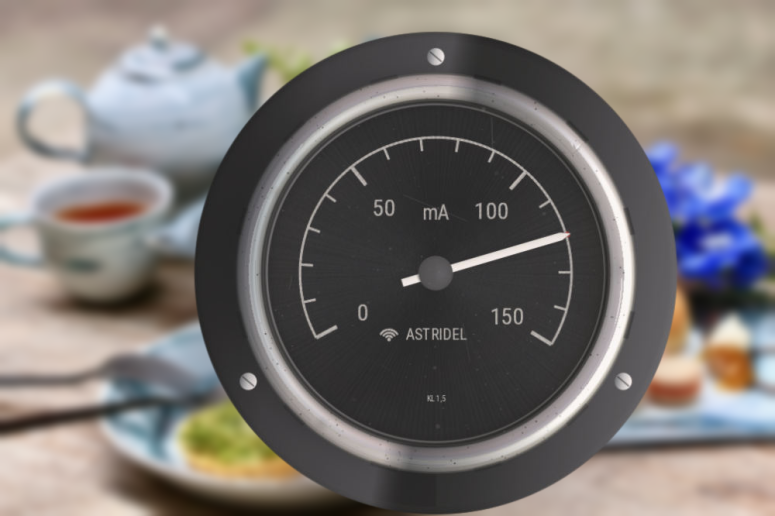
value=120 unit=mA
